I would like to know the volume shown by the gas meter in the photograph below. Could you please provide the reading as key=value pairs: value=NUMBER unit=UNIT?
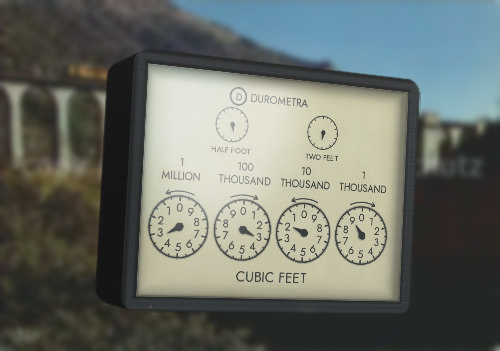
value=331900 unit=ft³
